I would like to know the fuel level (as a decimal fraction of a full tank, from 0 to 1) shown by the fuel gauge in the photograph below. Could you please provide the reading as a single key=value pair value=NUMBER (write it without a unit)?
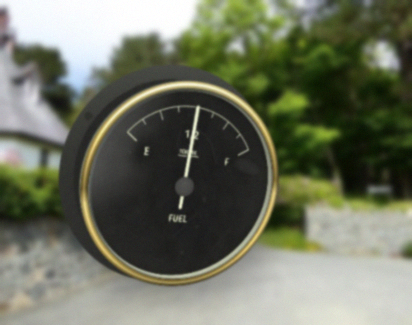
value=0.5
